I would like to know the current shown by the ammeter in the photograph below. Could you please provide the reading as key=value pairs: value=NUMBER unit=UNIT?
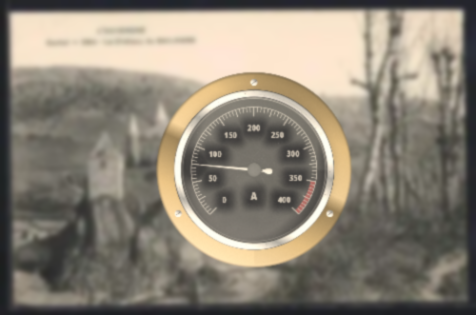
value=75 unit=A
